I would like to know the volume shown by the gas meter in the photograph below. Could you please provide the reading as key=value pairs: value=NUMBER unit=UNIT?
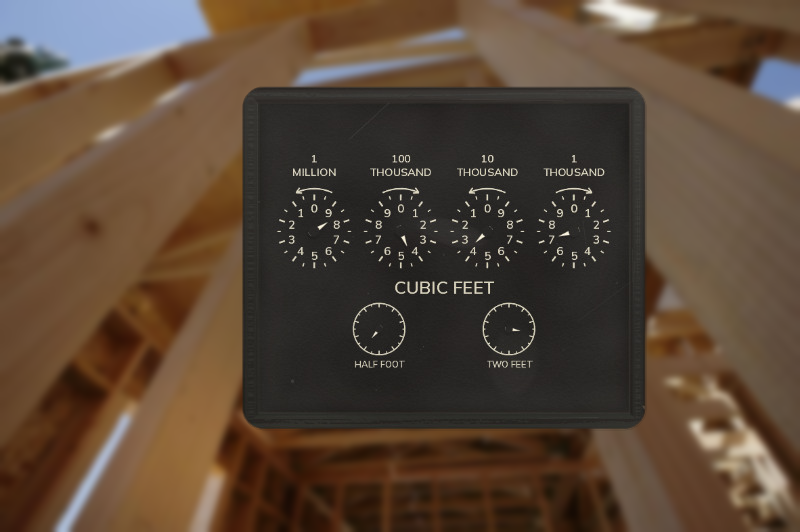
value=843700 unit=ft³
